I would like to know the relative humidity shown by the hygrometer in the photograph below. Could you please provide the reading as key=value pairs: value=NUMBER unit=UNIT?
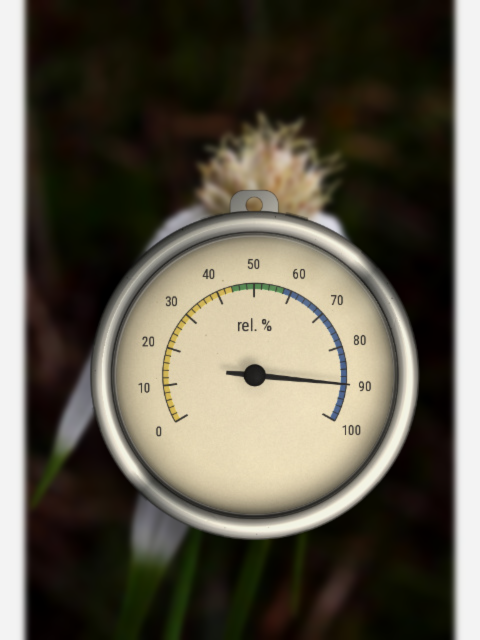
value=90 unit=%
